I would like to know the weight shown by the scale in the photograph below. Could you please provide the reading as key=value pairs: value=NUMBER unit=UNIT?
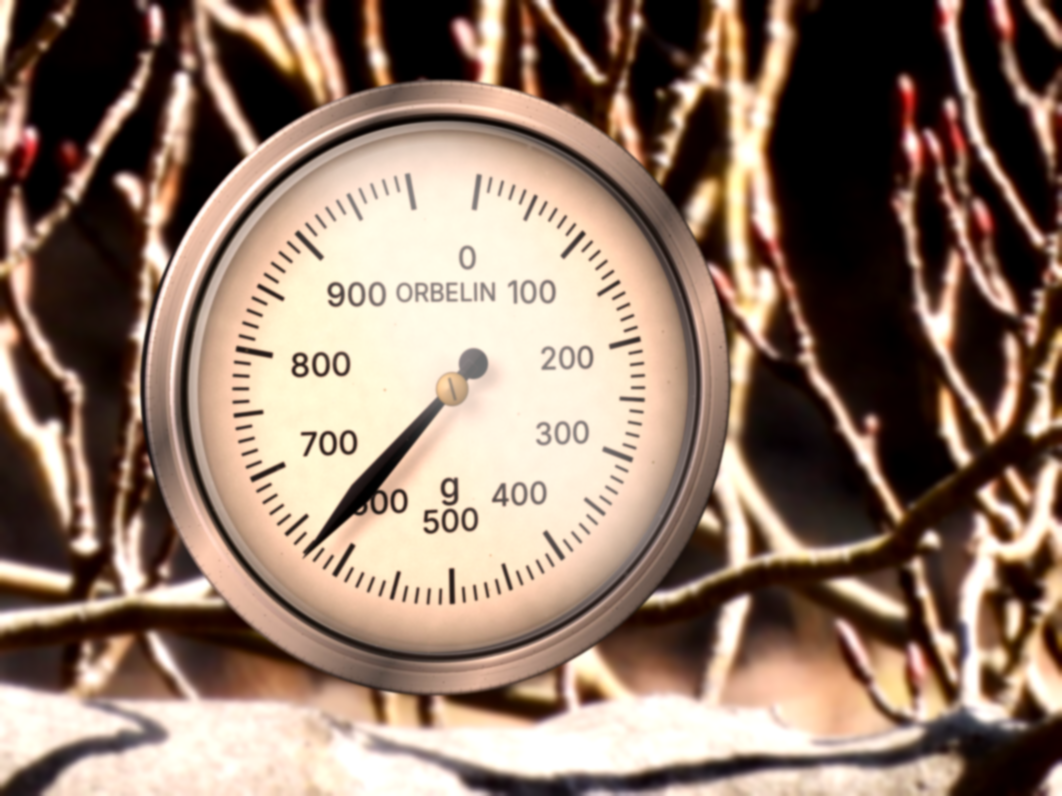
value=630 unit=g
